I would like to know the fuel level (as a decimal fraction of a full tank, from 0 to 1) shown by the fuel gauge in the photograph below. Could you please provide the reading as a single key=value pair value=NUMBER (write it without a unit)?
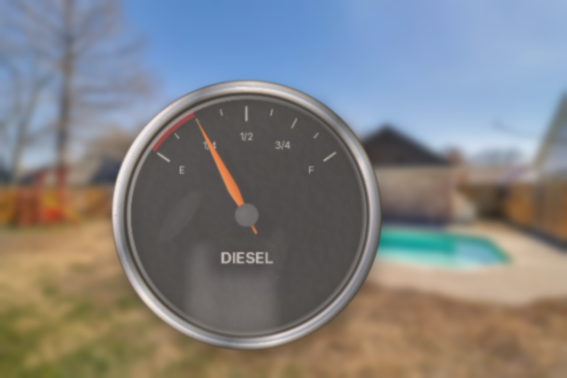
value=0.25
